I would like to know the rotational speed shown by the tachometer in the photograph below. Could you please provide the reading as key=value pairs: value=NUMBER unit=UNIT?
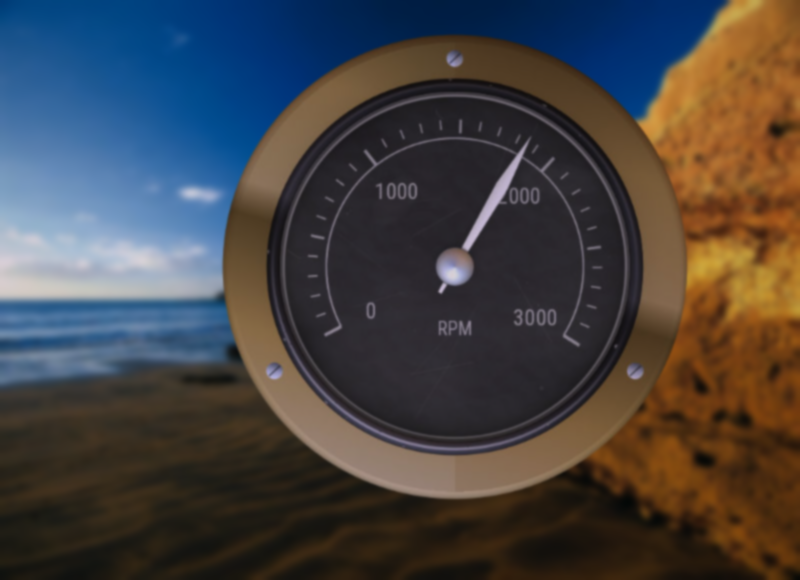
value=1850 unit=rpm
